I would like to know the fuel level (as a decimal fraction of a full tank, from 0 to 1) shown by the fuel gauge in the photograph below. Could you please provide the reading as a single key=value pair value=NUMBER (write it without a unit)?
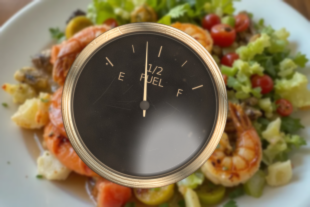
value=0.375
